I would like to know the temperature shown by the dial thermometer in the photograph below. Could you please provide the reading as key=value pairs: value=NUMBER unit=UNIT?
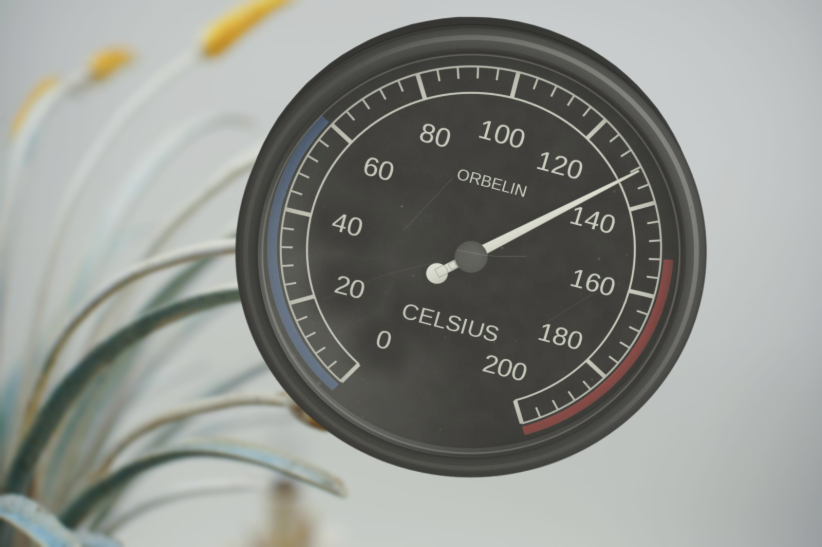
value=132 unit=°C
